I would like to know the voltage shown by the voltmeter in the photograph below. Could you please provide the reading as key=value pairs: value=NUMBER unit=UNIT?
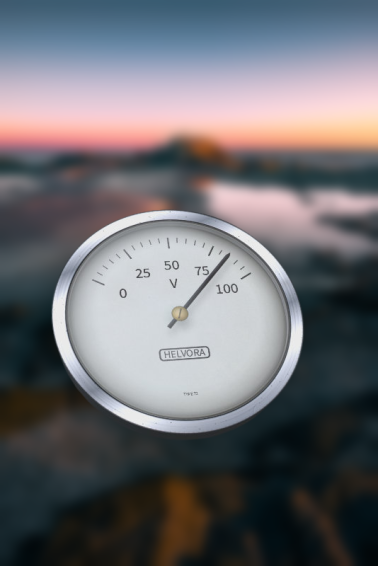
value=85 unit=V
